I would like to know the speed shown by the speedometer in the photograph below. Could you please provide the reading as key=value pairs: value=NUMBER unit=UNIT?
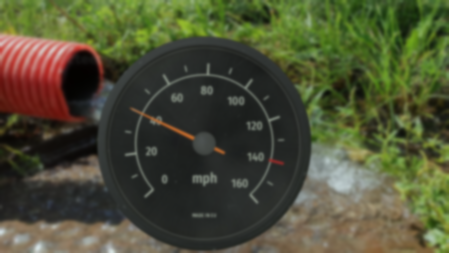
value=40 unit=mph
